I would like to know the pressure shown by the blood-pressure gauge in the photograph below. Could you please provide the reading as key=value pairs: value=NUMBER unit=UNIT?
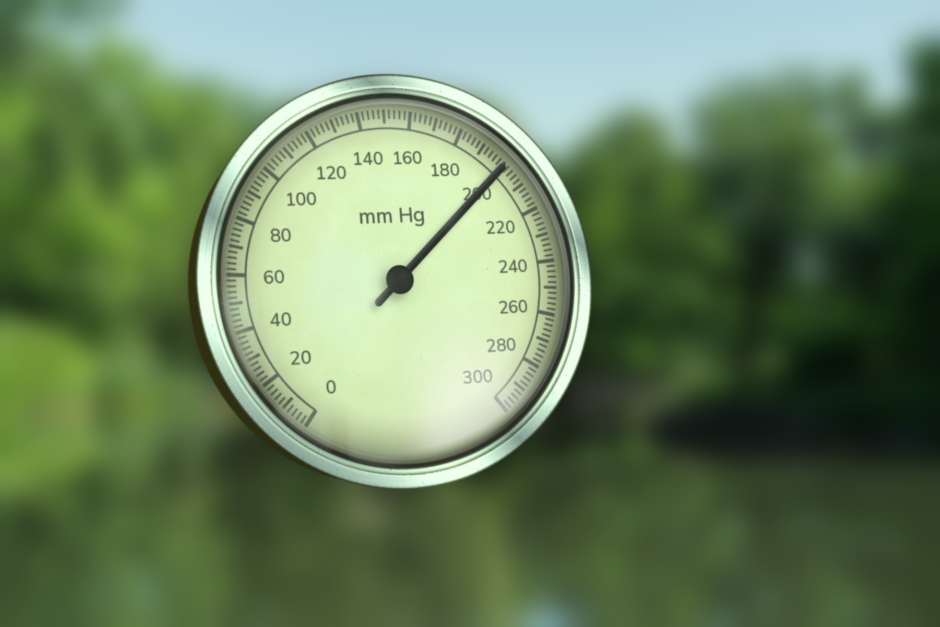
value=200 unit=mmHg
